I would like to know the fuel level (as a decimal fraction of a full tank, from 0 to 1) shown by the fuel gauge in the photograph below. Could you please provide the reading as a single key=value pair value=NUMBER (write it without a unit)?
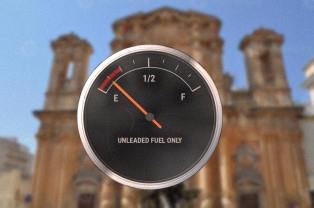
value=0.125
